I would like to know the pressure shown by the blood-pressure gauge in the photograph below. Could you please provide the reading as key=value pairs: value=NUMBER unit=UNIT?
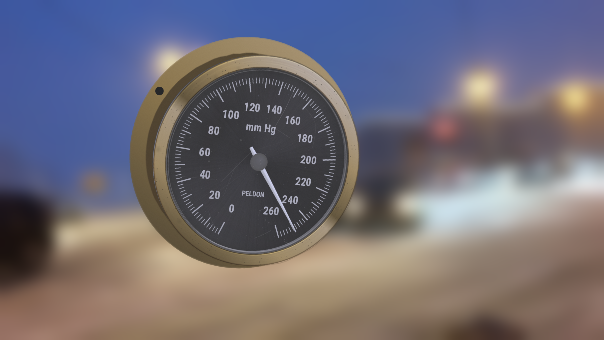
value=250 unit=mmHg
